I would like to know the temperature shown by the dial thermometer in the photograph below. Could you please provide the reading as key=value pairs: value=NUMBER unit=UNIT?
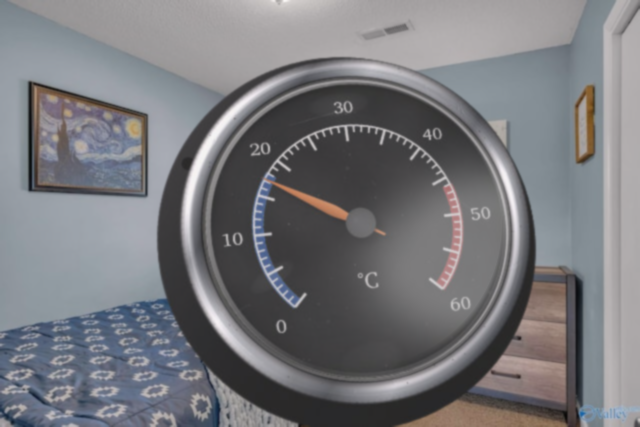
value=17 unit=°C
